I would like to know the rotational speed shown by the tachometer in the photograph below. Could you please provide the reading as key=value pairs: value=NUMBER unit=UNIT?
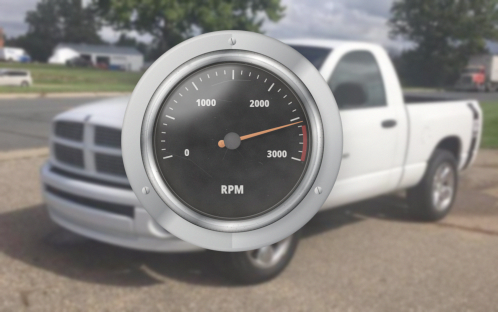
value=2550 unit=rpm
